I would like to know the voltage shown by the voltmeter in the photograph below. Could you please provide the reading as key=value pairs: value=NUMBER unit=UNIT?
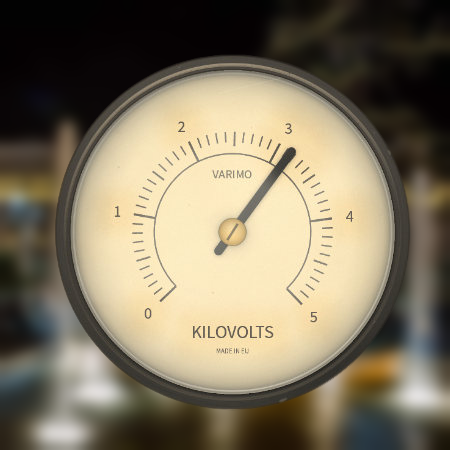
value=3.15 unit=kV
